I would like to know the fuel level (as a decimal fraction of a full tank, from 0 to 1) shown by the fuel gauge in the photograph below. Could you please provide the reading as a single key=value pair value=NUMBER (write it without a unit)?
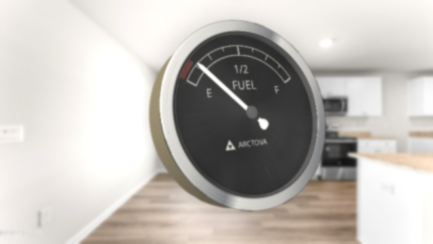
value=0.125
